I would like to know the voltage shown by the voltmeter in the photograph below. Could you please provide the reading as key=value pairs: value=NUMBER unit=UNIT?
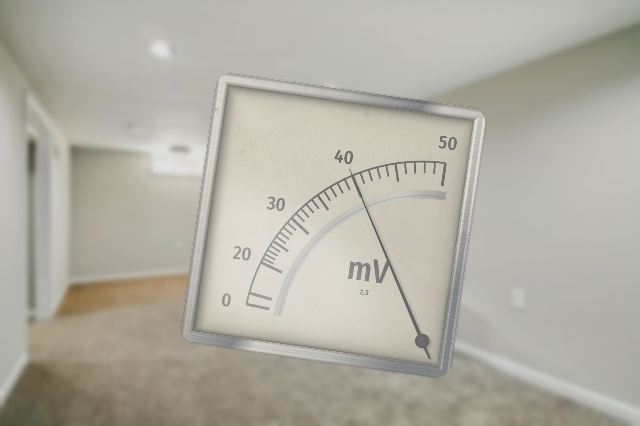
value=40 unit=mV
